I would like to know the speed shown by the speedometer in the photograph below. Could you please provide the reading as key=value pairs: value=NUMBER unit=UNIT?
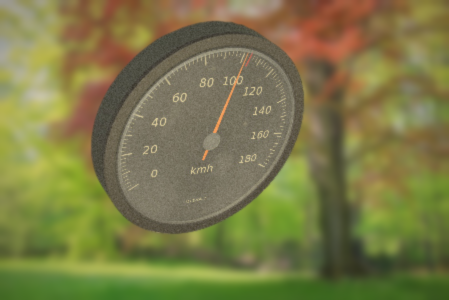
value=100 unit=km/h
